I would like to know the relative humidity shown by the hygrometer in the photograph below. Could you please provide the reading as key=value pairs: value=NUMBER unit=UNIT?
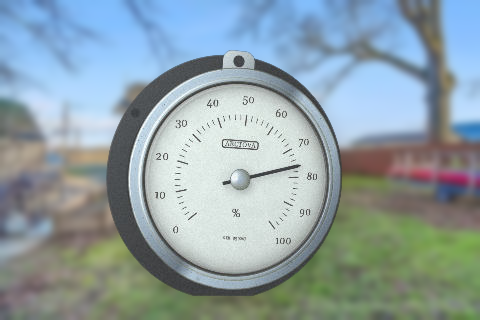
value=76 unit=%
